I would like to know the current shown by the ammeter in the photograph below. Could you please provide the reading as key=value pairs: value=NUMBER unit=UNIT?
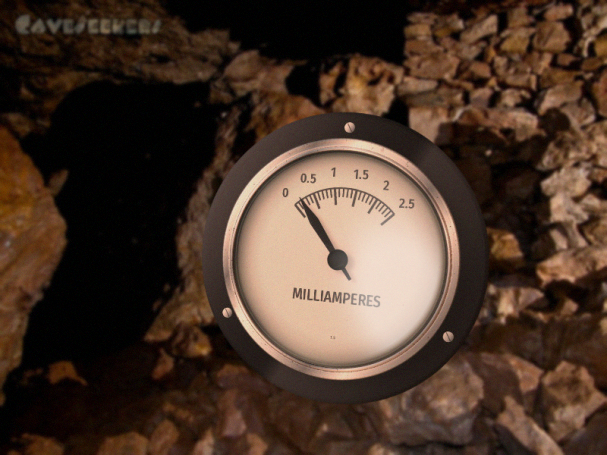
value=0.2 unit=mA
